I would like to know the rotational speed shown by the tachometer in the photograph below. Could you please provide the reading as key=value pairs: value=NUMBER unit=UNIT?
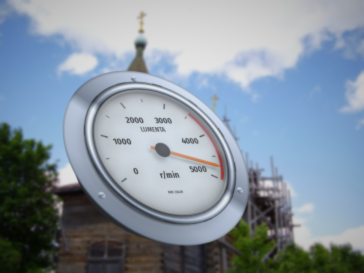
value=4750 unit=rpm
